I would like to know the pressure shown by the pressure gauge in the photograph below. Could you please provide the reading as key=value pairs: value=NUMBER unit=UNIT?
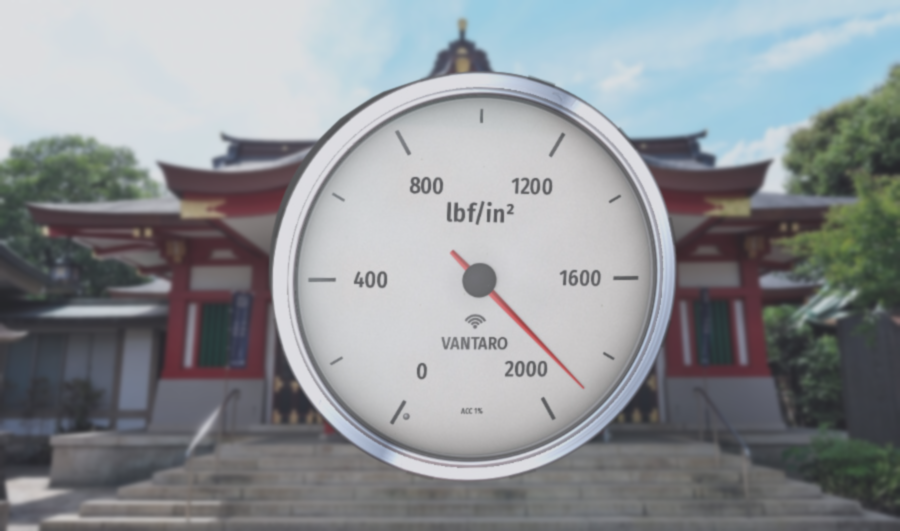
value=1900 unit=psi
